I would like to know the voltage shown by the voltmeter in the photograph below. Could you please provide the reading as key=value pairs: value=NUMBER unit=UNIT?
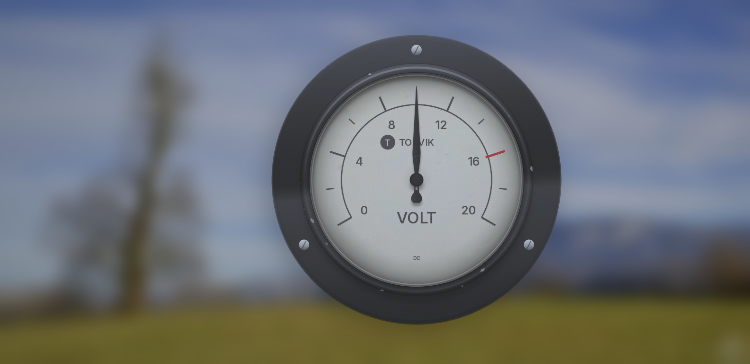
value=10 unit=V
